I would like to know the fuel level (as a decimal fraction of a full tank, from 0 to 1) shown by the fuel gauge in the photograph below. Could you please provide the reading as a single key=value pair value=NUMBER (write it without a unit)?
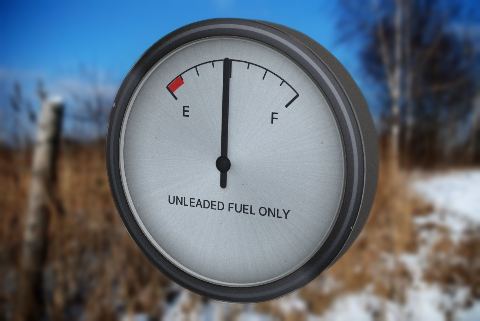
value=0.5
